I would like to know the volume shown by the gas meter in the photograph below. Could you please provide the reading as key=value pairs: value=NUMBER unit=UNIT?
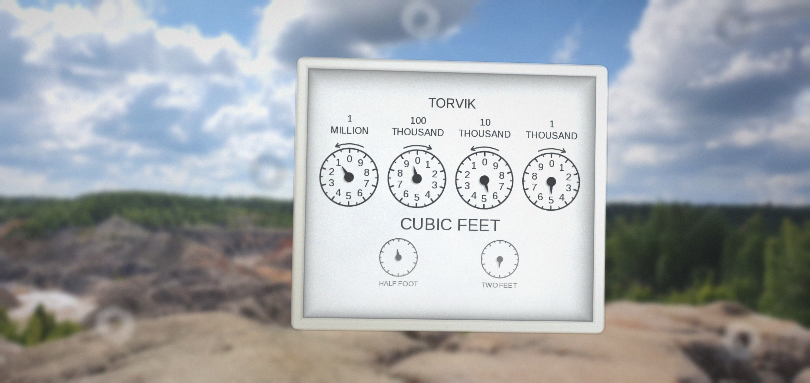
value=95500 unit=ft³
